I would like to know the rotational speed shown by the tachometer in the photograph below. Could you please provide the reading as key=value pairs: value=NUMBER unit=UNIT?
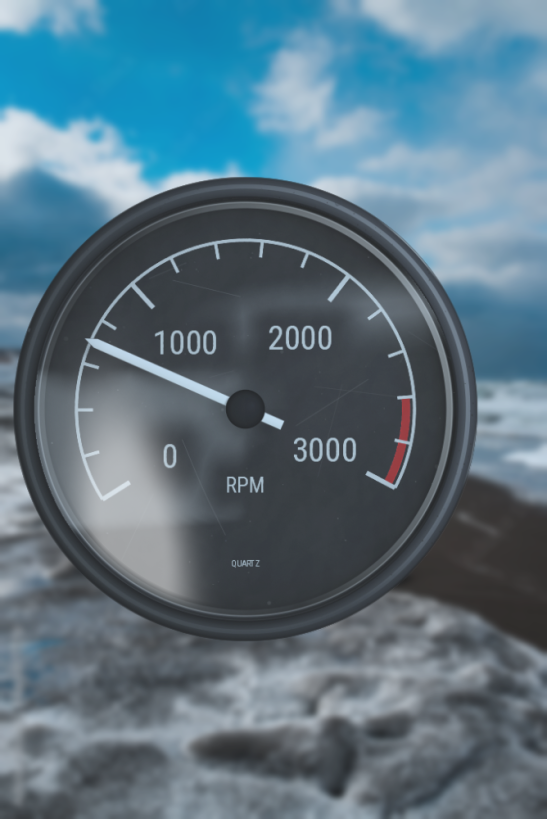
value=700 unit=rpm
